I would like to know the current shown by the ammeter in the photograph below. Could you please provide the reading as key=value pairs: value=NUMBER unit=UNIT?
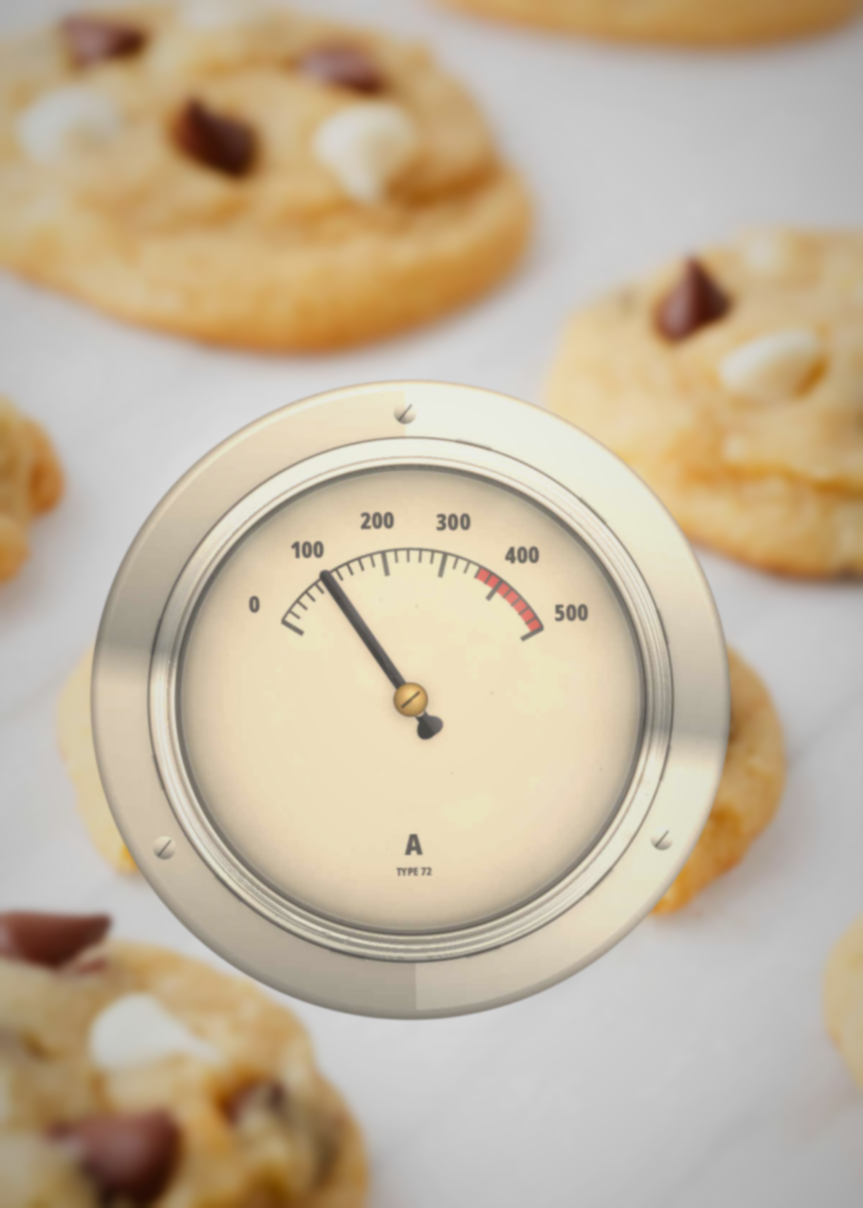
value=100 unit=A
